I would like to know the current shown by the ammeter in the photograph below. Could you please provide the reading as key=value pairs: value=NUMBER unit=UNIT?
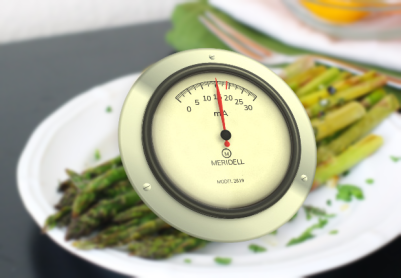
value=15 unit=mA
